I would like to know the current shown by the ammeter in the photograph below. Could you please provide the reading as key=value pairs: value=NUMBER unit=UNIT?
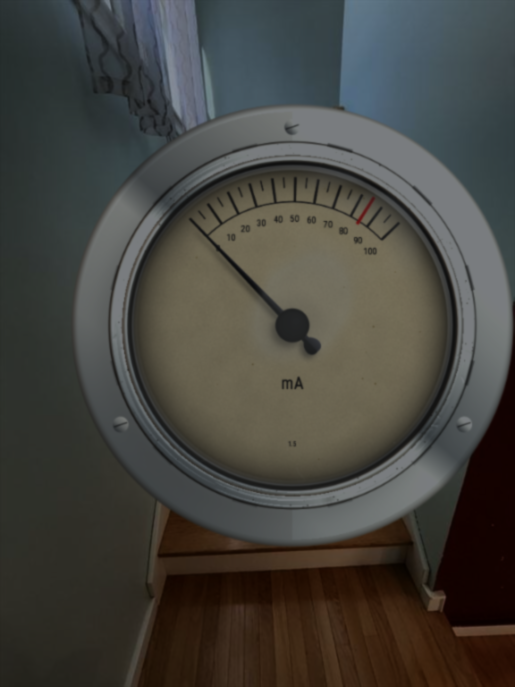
value=0 unit=mA
